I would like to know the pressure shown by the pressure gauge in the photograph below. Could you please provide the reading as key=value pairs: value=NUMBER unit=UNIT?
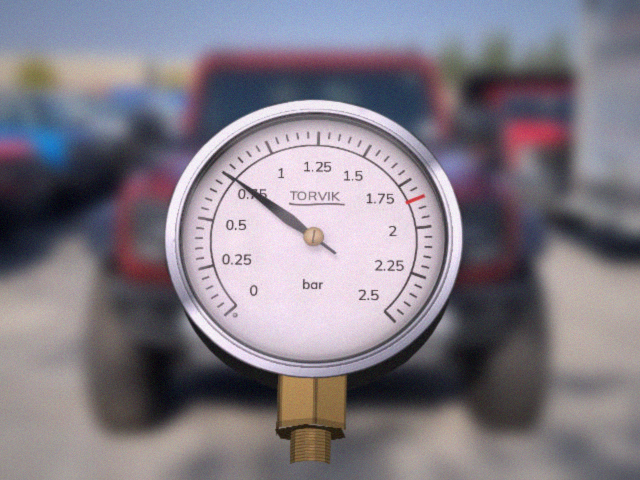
value=0.75 unit=bar
